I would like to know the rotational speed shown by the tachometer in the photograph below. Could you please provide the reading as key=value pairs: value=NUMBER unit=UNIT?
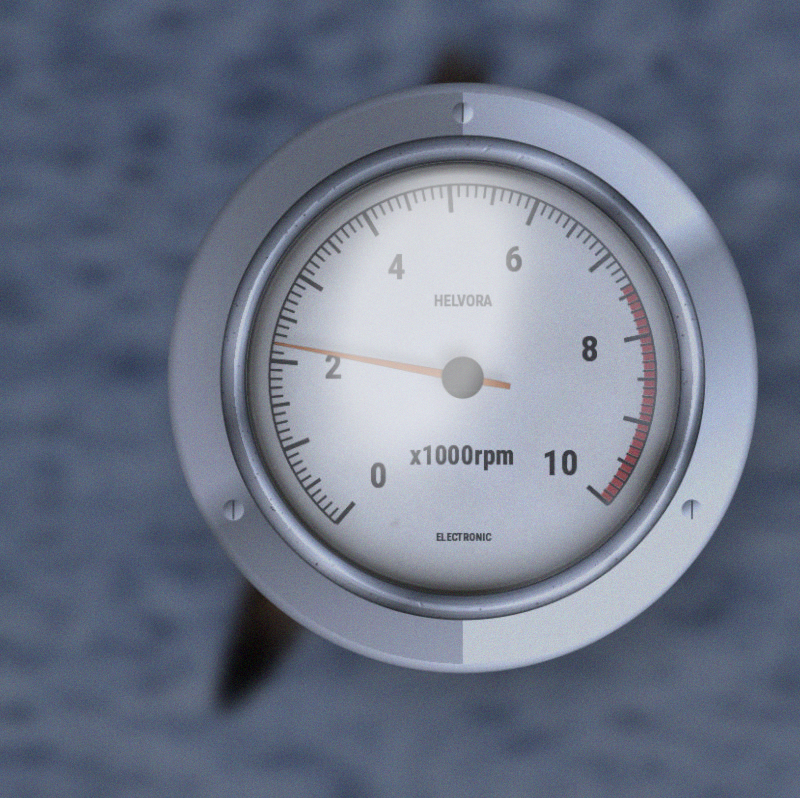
value=2200 unit=rpm
